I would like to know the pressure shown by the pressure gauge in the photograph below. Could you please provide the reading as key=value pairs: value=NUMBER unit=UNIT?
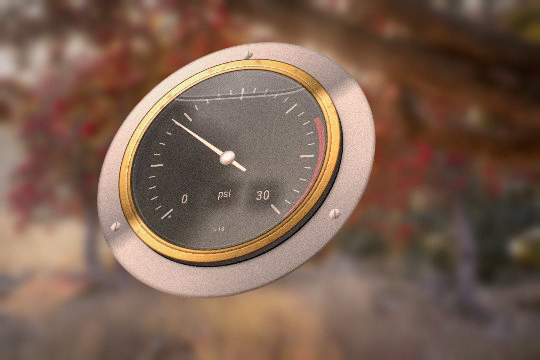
value=9 unit=psi
